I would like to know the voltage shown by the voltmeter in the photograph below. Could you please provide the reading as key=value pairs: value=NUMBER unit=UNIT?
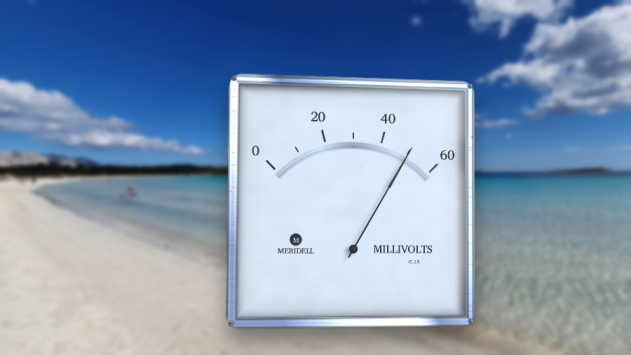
value=50 unit=mV
